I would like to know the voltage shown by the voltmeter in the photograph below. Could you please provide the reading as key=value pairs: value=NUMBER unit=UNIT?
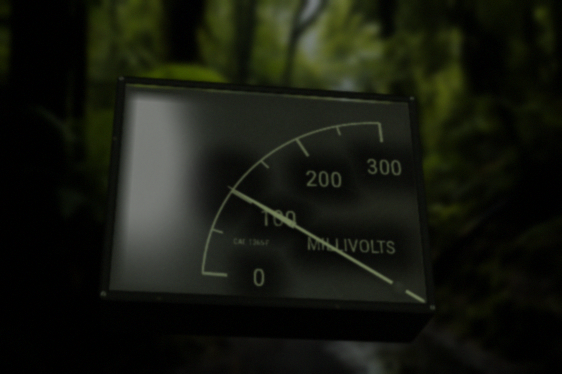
value=100 unit=mV
